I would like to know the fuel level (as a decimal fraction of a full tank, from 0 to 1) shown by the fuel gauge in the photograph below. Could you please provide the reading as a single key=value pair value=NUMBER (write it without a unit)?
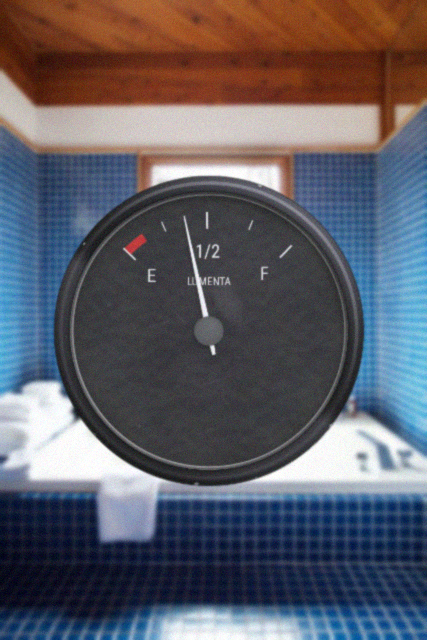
value=0.375
